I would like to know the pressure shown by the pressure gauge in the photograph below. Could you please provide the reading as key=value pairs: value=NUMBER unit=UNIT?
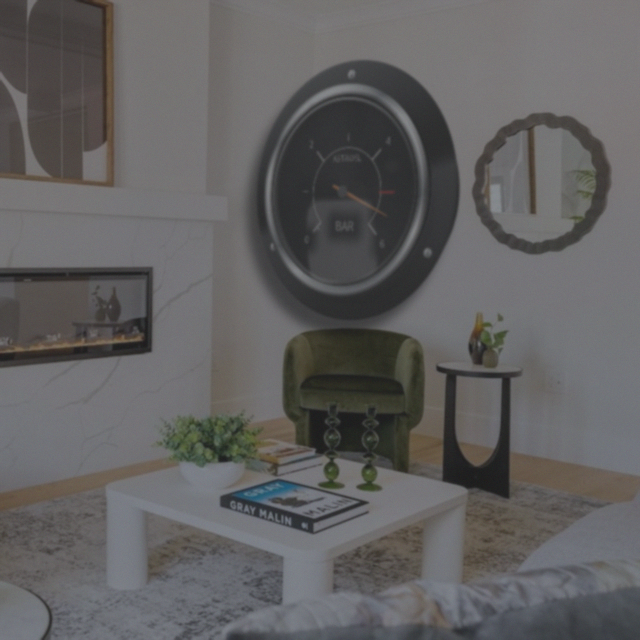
value=5.5 unit=bar
